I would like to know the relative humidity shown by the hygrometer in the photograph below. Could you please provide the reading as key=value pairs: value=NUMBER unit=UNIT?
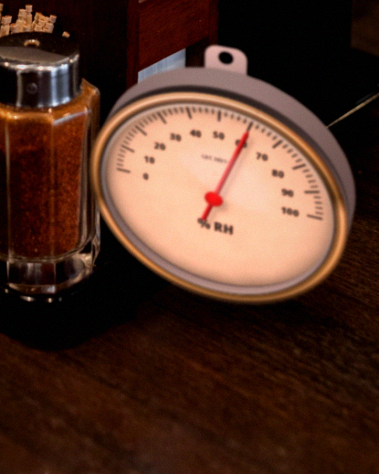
value=60 unit=%
